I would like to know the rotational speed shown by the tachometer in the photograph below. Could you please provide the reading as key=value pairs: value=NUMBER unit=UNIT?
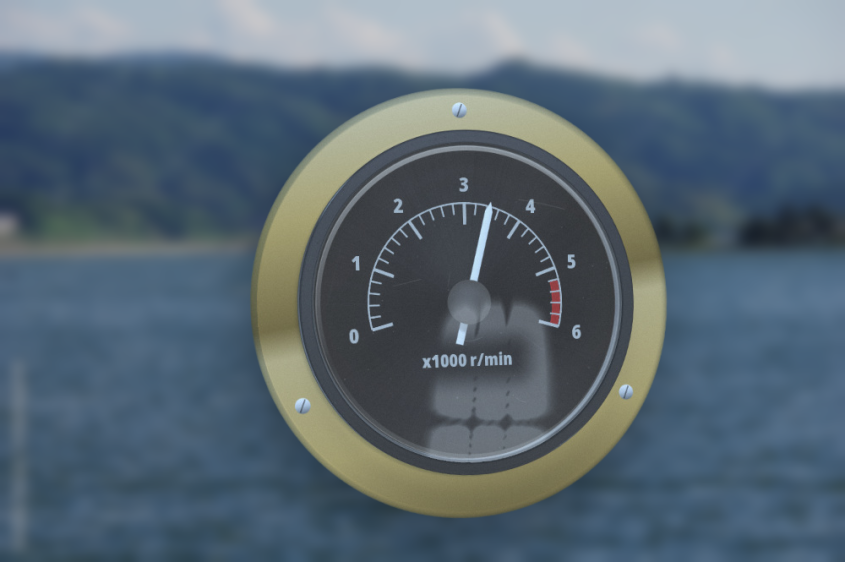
value=3400 unit=rpm
